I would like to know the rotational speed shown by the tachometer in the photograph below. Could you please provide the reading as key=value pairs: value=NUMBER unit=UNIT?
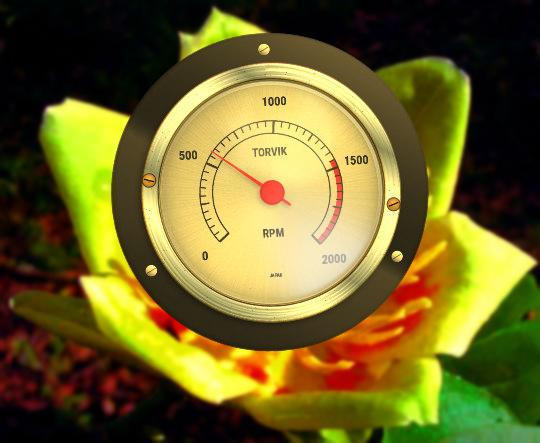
value=575 unit=rpm
